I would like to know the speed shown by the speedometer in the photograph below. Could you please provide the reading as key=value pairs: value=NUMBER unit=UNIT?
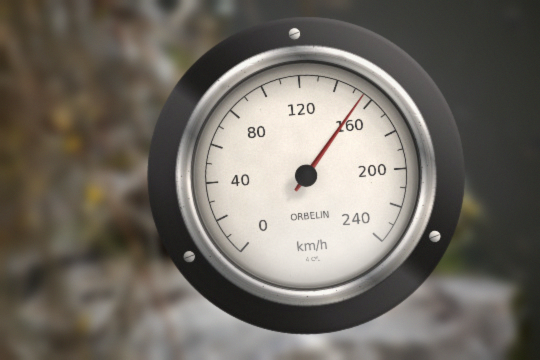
value=155 unit=km/h
